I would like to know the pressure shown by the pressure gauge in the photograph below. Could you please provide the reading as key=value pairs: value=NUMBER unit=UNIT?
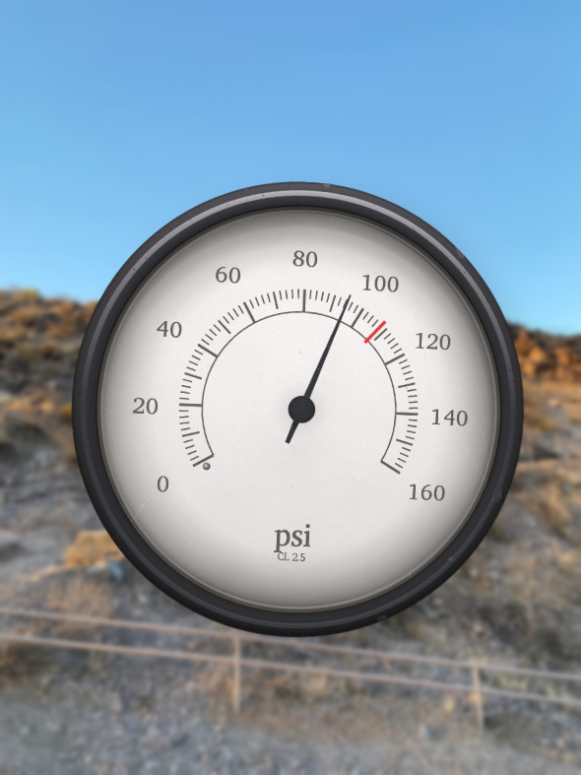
value=94 unit=psi
